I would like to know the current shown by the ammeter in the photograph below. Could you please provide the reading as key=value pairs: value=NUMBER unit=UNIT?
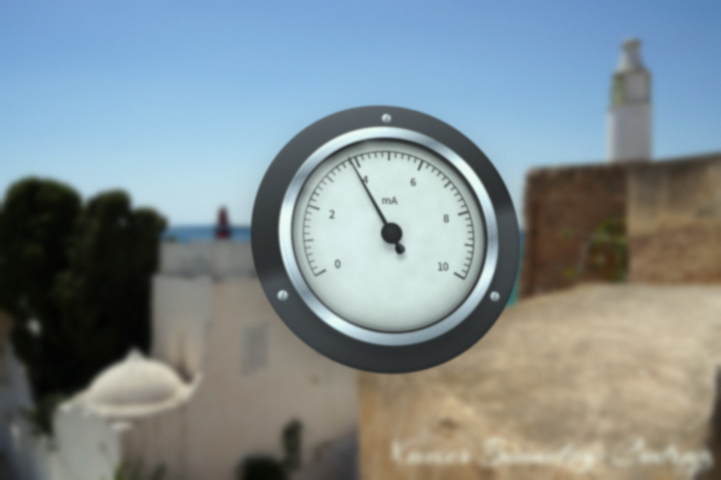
value=3.8 unit=mA
